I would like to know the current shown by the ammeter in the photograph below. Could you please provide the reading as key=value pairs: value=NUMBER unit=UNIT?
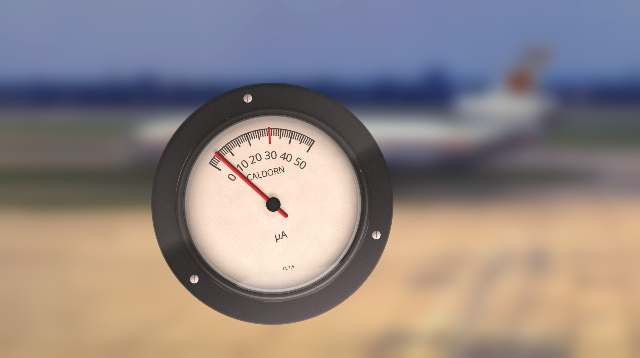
value=5 unit=µA
